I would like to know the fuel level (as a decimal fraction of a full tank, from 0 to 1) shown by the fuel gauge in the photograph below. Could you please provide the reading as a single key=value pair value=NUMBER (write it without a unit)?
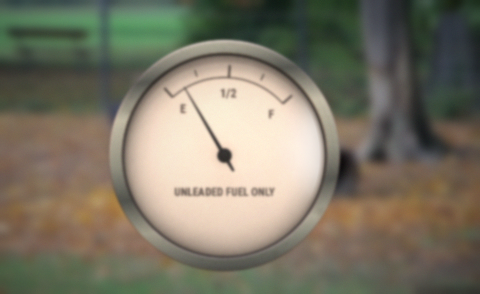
value=0.125
